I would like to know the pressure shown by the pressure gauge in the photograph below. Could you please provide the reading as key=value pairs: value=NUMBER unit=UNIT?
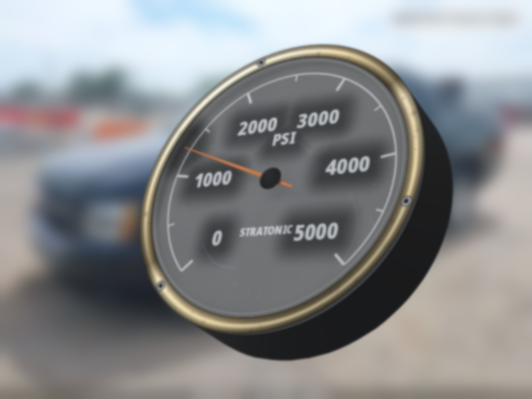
value=1250 unit=psi
